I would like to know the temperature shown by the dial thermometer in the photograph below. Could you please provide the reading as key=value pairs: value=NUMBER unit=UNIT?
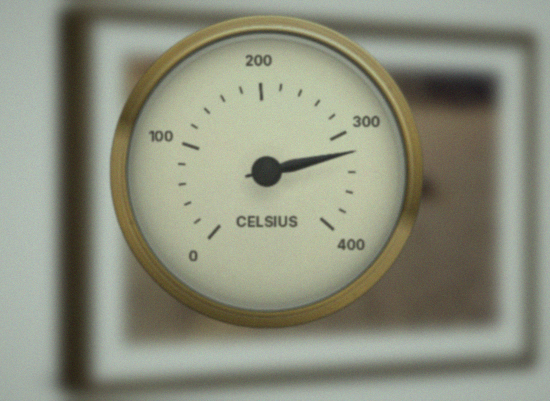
value=320 unit=°C
